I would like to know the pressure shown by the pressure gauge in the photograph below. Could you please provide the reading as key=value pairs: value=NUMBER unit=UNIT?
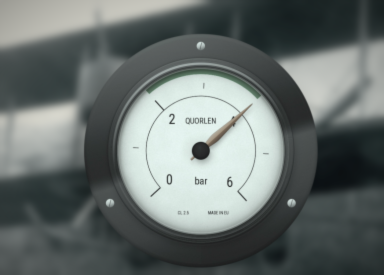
value=4 unit=bar
